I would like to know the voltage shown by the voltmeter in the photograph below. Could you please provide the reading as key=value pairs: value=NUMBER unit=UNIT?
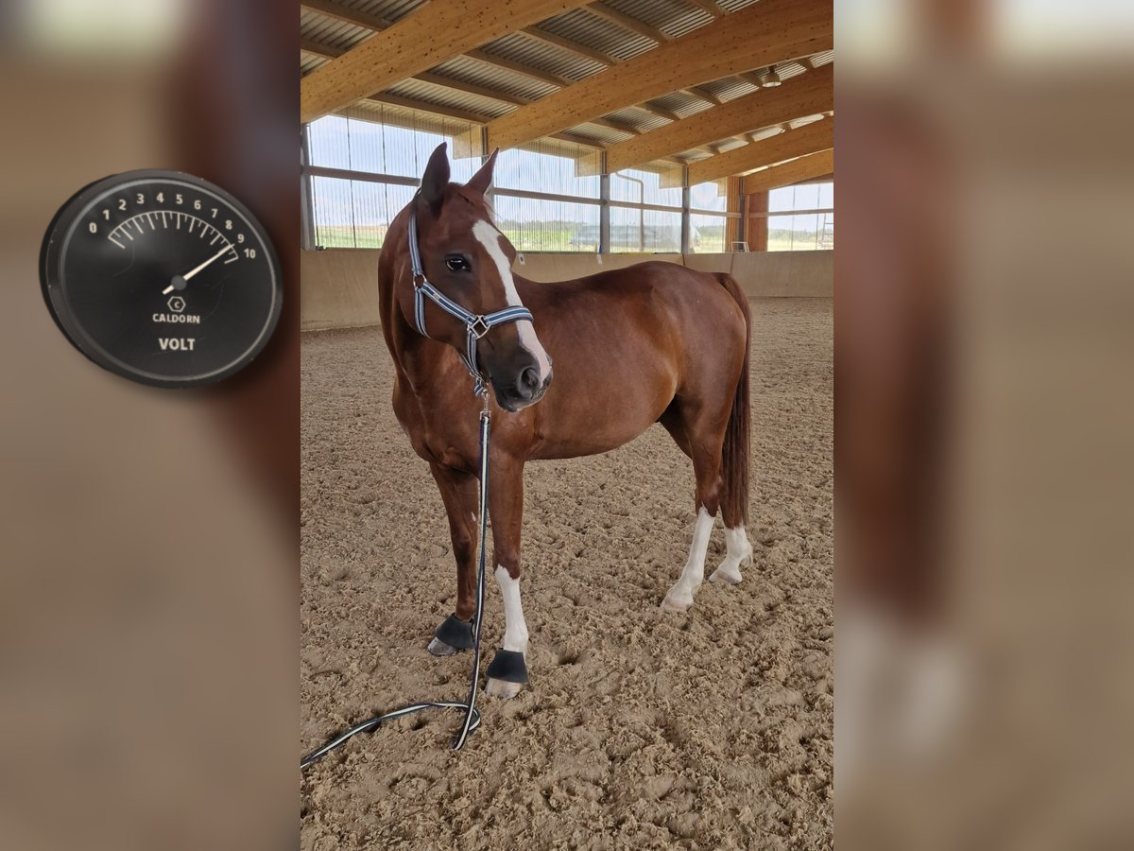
value=9 unit=V
